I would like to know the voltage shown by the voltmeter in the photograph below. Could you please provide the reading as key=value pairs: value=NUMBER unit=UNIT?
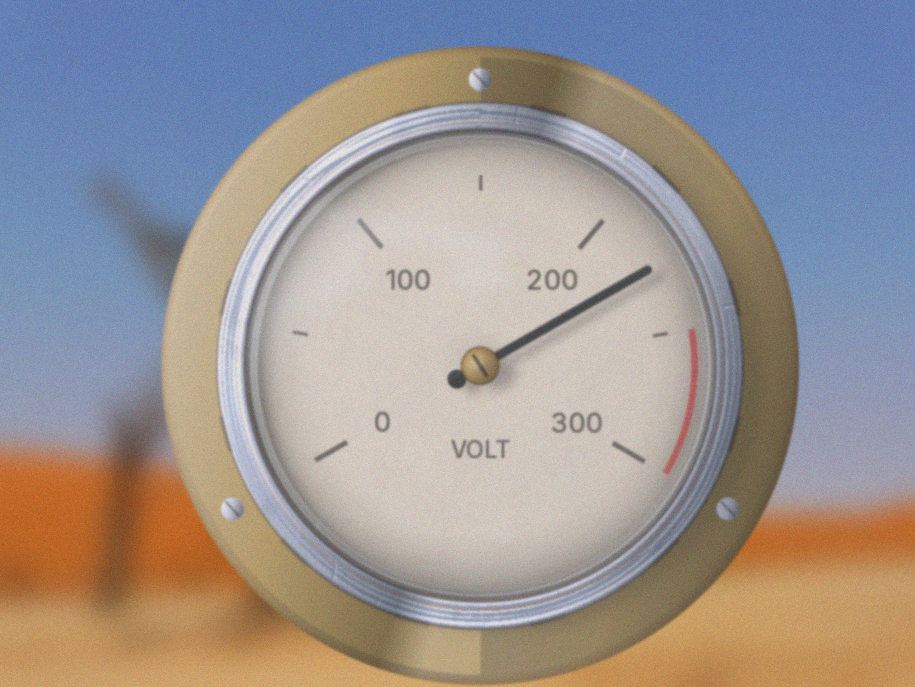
value=225 unit=V
